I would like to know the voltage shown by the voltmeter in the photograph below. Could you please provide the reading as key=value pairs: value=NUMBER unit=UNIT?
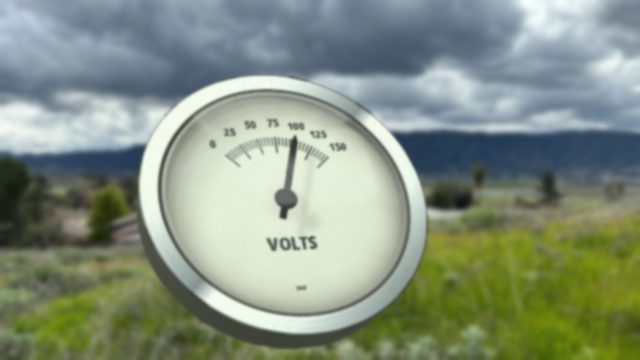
value=100 unit=V
